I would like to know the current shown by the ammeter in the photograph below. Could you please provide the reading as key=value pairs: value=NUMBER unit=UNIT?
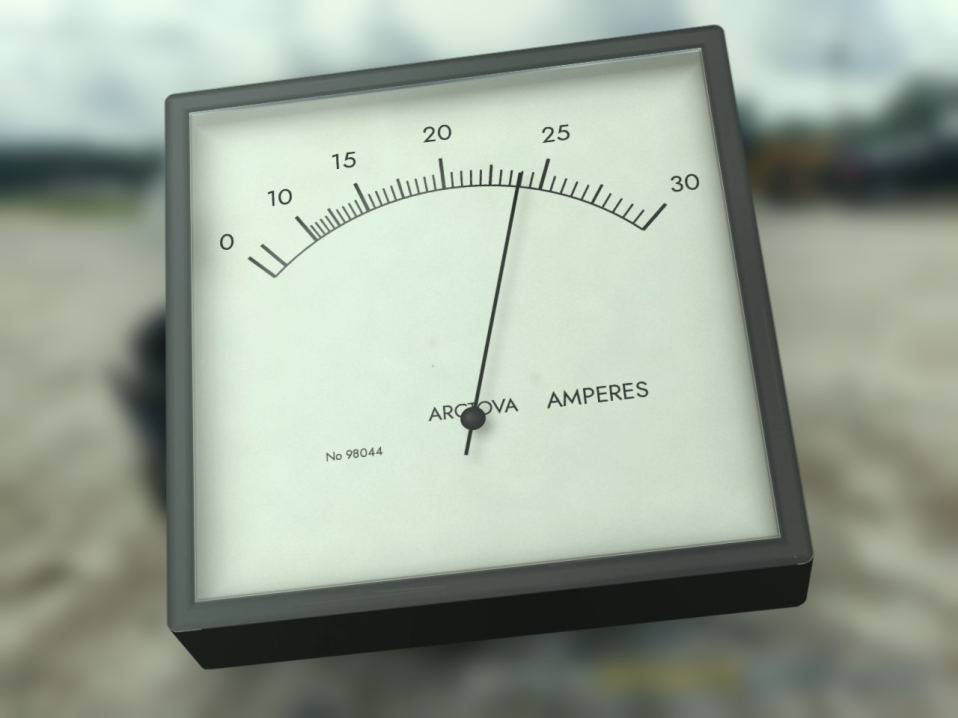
value=24 unit=A
